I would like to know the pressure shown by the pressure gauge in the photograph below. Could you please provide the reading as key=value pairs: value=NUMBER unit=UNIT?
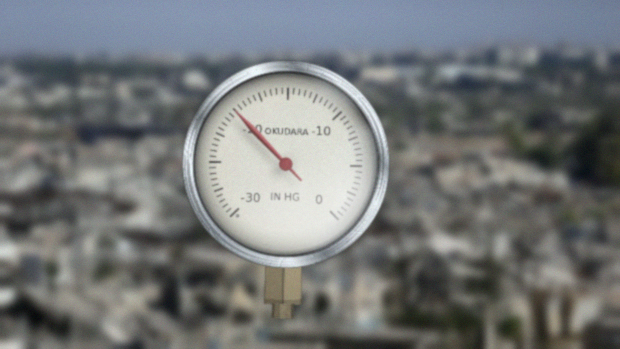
value=-20 unit=inHg
